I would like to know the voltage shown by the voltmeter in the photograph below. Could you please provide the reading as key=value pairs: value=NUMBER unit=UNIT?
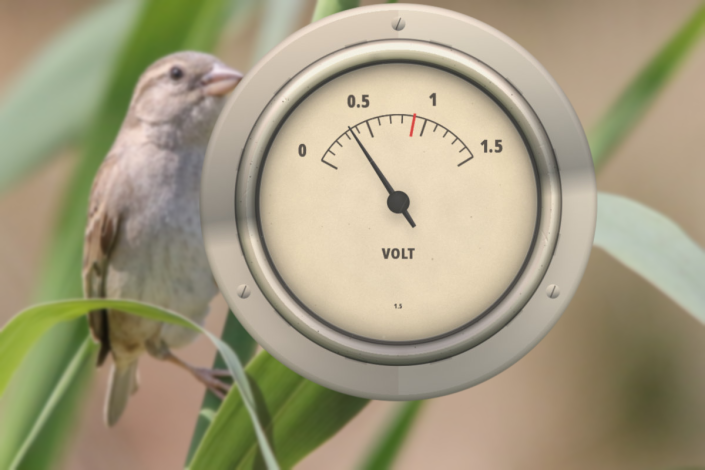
value=0.35 unit=V
